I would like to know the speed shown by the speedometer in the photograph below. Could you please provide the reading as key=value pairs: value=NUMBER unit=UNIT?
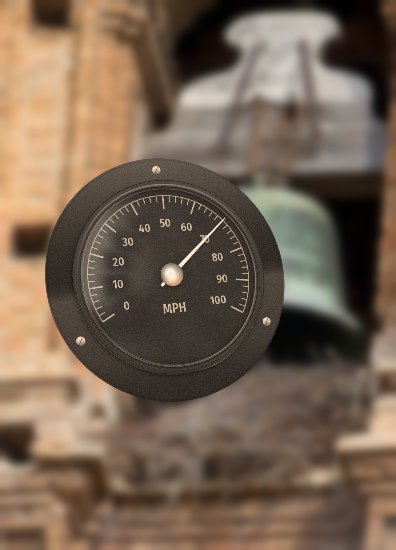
value=70 unit=mph
